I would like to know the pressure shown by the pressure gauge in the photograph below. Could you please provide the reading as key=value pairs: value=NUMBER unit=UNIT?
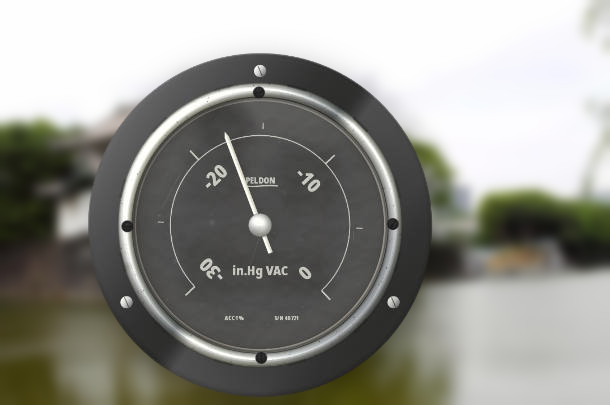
value=-17.5 unit=inHg
